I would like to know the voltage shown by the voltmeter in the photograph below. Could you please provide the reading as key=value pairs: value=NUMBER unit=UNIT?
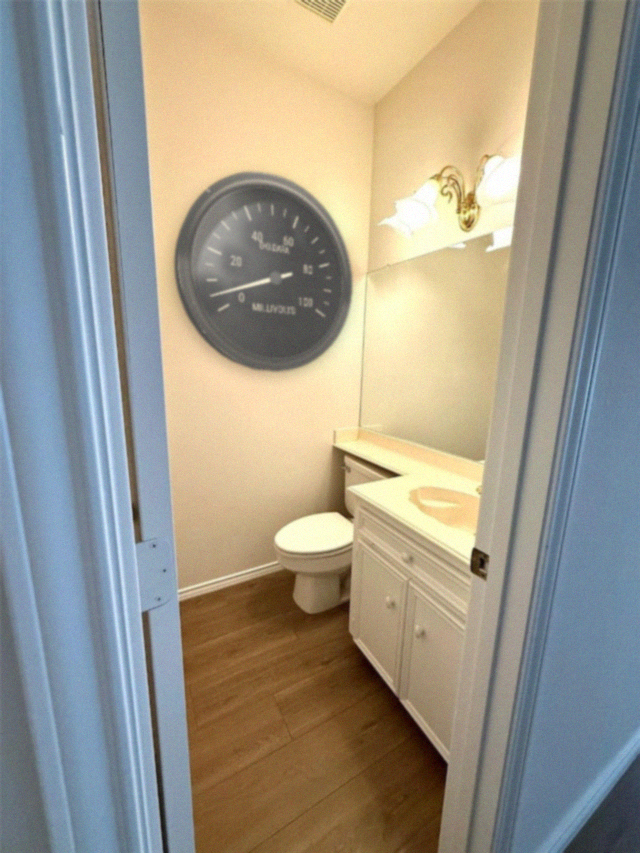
value=5 unit=mV
